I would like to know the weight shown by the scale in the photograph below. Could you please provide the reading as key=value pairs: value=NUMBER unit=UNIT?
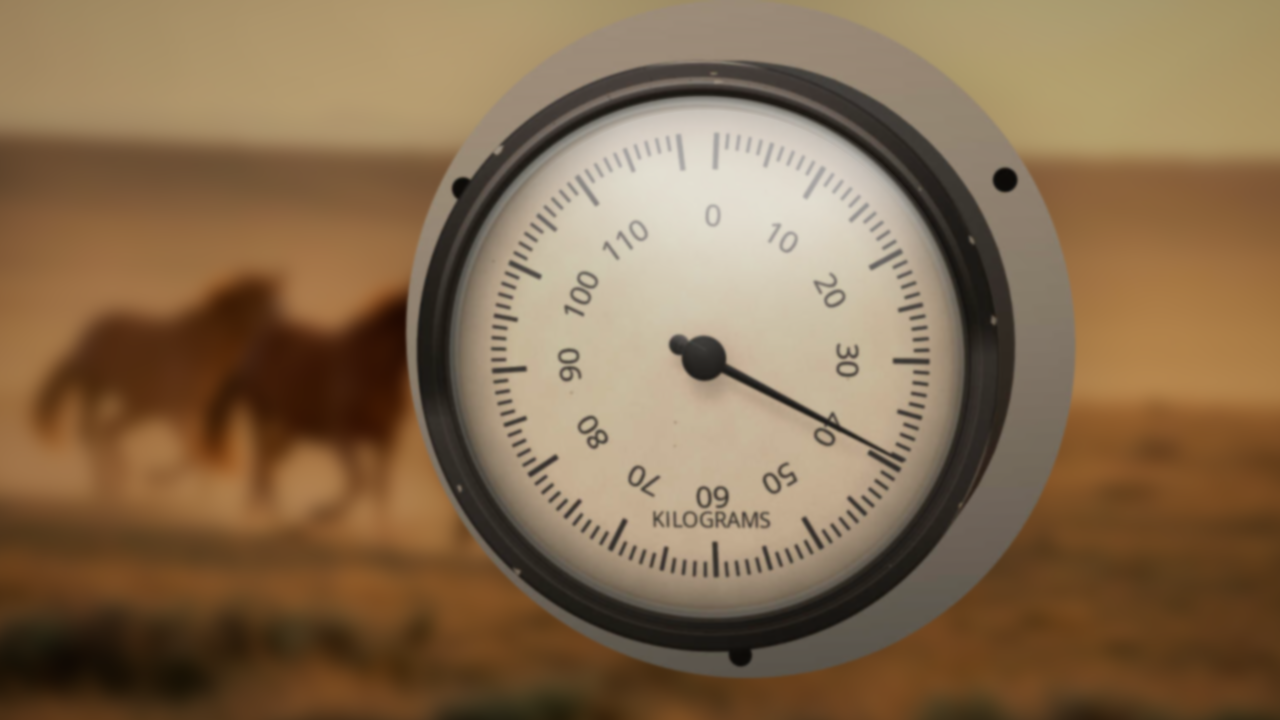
value=39 unit=kg
